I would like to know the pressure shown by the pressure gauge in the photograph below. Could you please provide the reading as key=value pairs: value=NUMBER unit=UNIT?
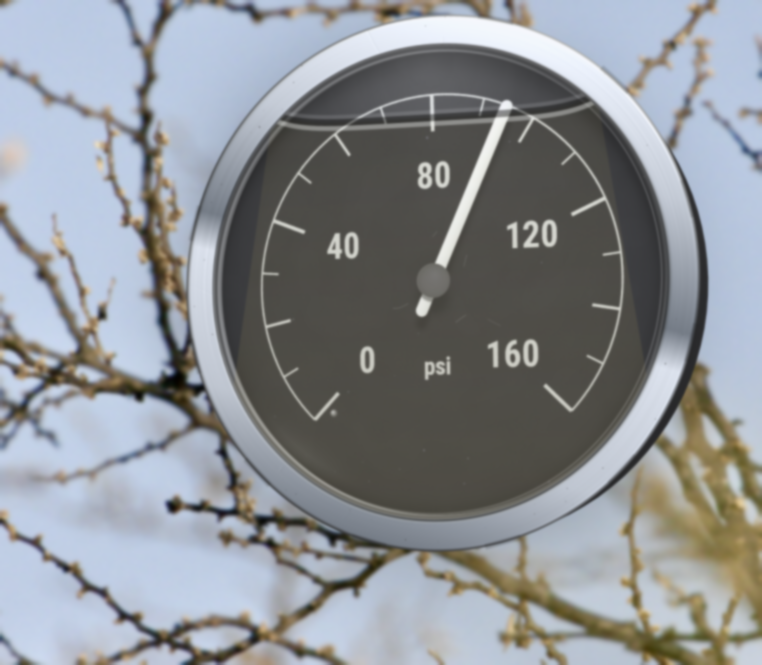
value=95 unit=psi
